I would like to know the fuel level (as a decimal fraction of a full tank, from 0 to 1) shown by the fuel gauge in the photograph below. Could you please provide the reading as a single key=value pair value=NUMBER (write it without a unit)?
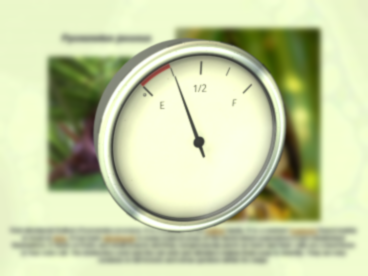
value=0.25
